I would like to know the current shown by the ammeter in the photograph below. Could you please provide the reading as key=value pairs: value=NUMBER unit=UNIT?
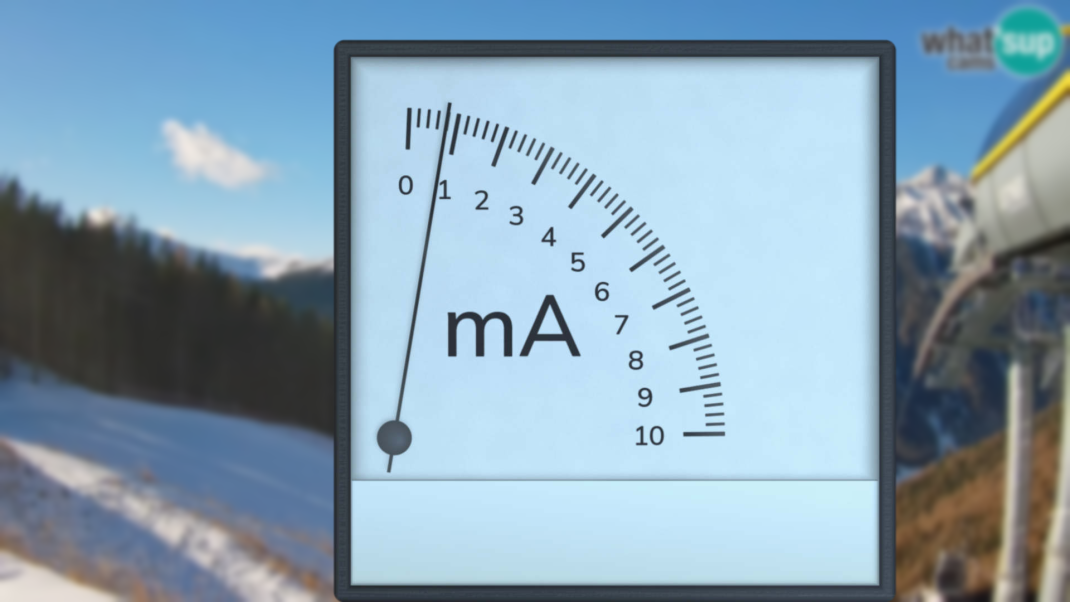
value=0.8 unit=mA
